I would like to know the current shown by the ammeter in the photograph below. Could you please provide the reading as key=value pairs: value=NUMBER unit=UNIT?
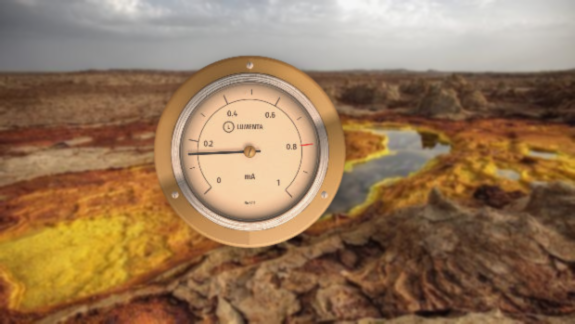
value=0.15 unit=mA
